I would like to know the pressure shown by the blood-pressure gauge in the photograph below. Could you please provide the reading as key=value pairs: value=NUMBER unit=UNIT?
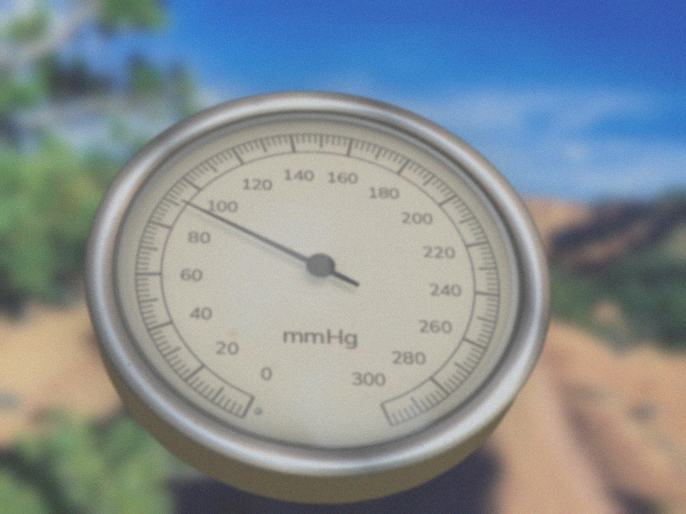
value=90 unit=mmHg
